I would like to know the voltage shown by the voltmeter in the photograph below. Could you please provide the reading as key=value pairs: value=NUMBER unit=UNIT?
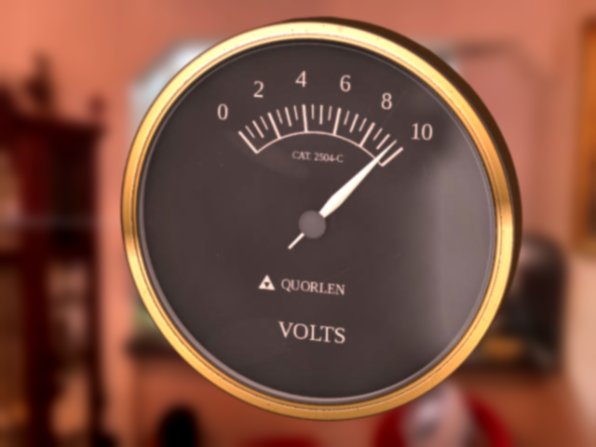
value=9.5 unit=V
